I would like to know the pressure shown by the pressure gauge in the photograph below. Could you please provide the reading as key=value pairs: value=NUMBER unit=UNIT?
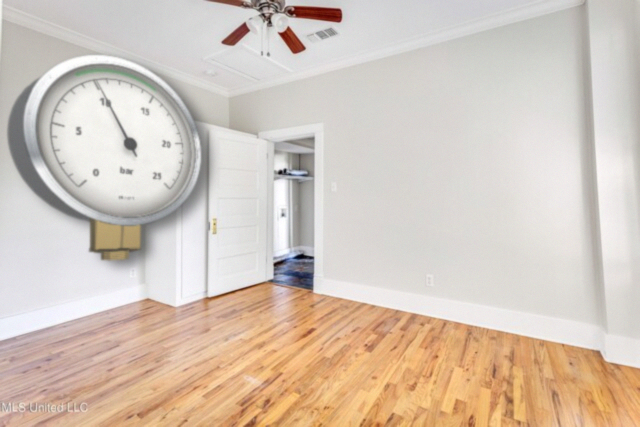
value=10 unit=bar
